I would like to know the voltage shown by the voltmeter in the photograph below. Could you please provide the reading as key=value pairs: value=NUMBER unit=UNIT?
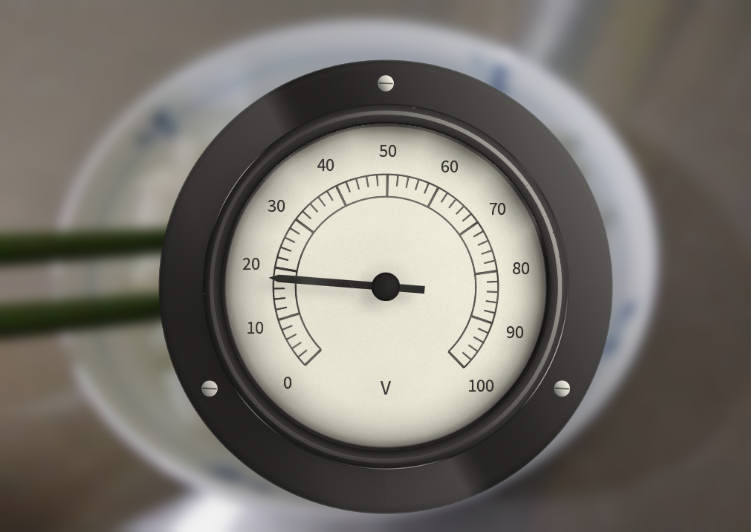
value=18 unit=V
